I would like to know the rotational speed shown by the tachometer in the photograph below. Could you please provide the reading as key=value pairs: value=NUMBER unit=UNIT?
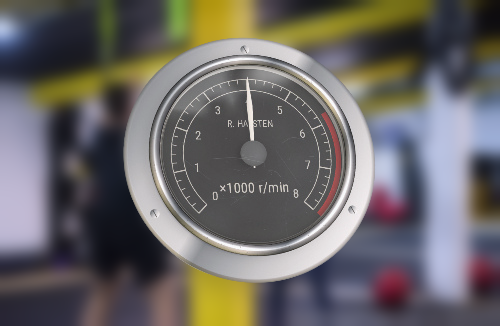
value=4000 unit=rpm
